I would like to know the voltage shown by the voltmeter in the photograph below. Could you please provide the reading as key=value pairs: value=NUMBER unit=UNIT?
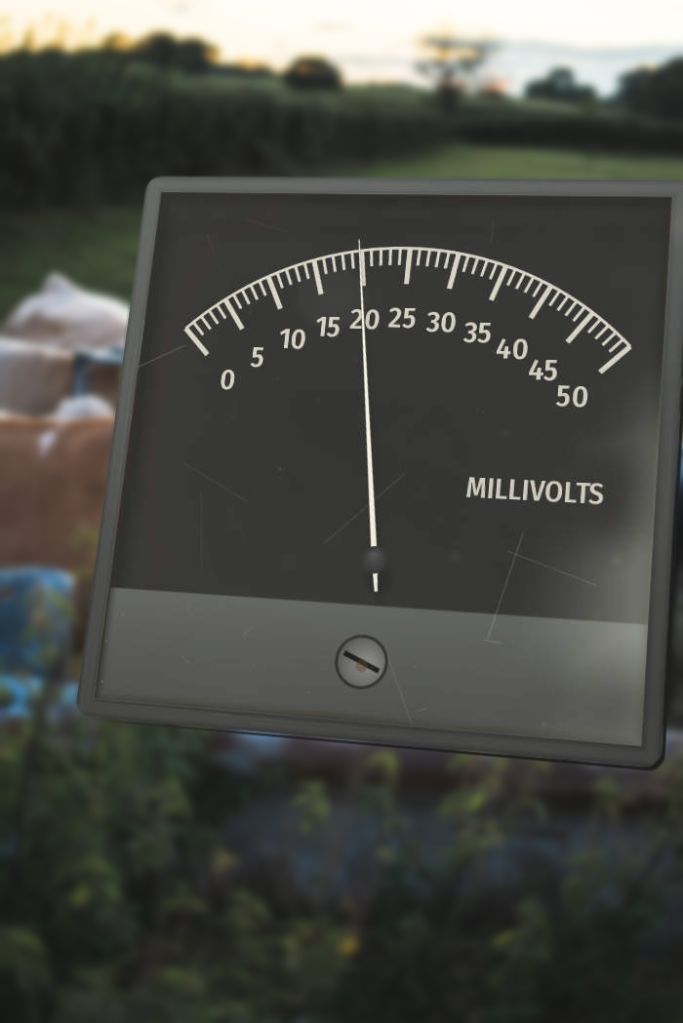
value=20 unit=mV
